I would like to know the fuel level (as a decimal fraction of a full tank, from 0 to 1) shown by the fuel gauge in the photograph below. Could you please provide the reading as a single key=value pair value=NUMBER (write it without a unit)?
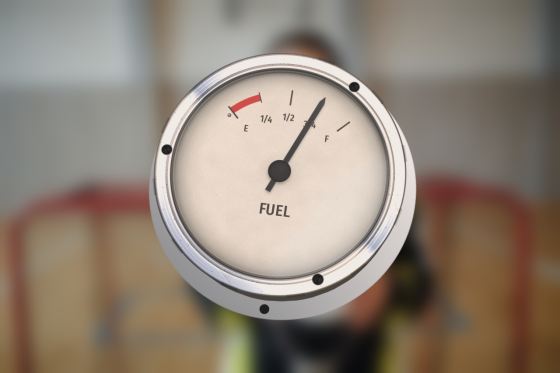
value=0.75
